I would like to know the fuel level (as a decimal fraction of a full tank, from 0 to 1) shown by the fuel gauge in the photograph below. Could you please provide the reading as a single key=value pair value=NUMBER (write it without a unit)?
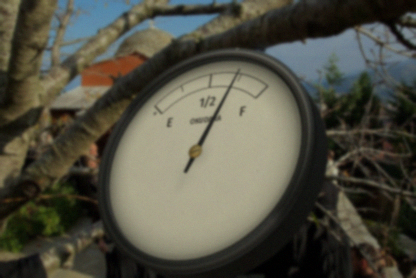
value=0.75
